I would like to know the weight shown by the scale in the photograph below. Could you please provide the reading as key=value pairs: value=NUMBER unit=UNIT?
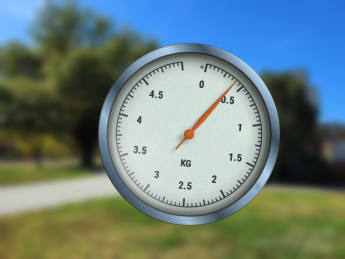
value=0.4 unit=kg
